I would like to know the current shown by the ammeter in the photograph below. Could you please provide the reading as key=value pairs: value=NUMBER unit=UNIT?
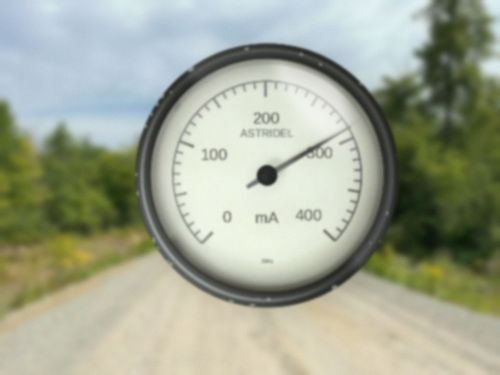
value=290 unit=mA
